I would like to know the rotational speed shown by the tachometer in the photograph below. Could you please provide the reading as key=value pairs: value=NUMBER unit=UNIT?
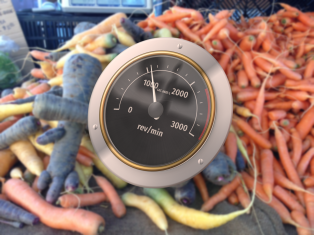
value=1100 unit=rpm
